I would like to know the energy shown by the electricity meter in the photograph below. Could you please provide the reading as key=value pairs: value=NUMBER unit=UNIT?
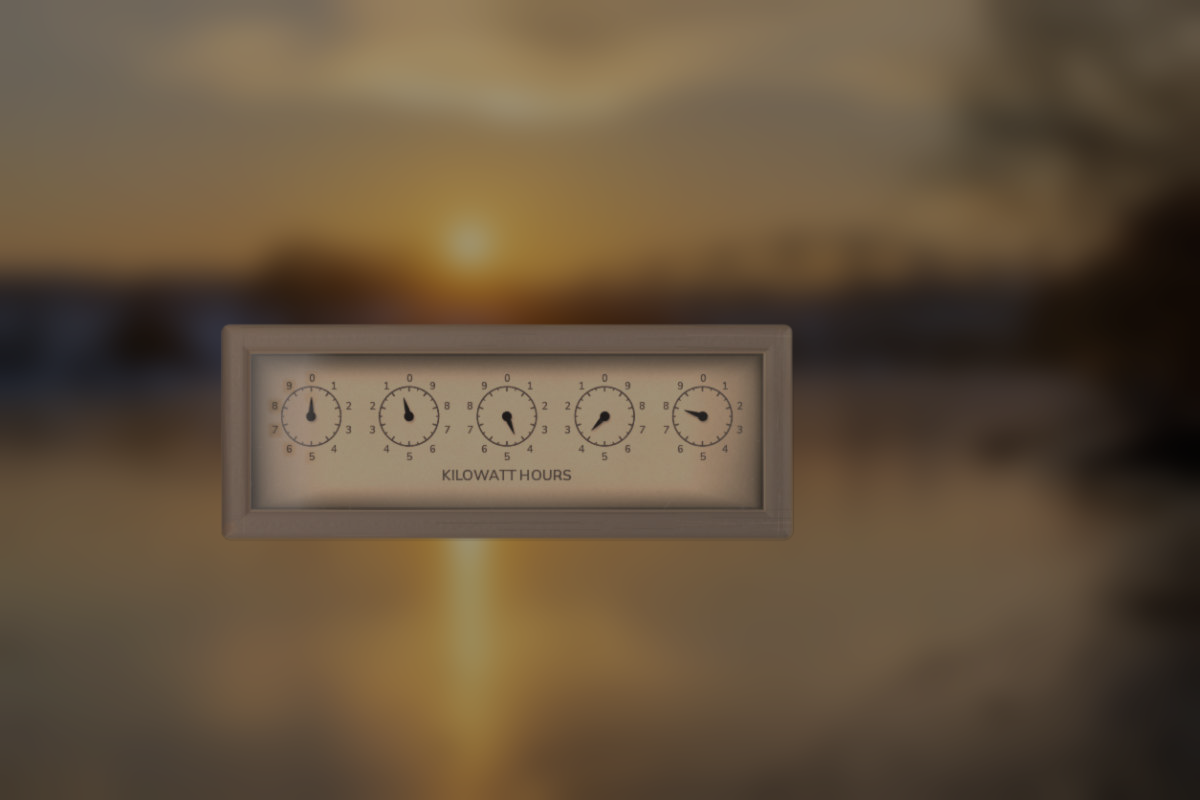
value=438 unit=kWh
